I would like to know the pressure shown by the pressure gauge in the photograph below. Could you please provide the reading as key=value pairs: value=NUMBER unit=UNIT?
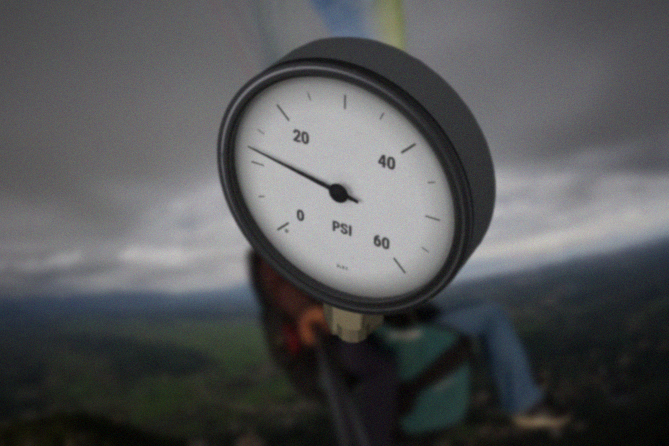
value=12.5 unit=psi
